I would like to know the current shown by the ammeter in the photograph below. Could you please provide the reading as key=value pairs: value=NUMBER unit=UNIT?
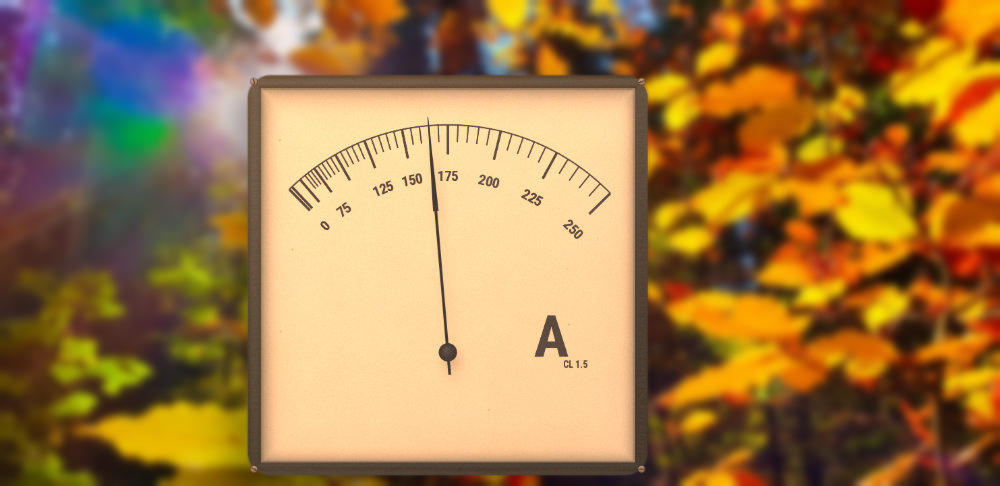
value=165 unit=A
